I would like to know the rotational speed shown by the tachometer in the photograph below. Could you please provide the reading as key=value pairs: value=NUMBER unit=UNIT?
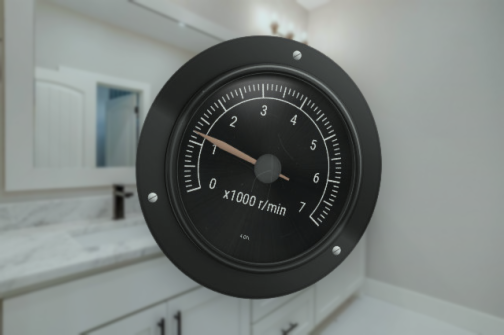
value=1200 unit=rpm
